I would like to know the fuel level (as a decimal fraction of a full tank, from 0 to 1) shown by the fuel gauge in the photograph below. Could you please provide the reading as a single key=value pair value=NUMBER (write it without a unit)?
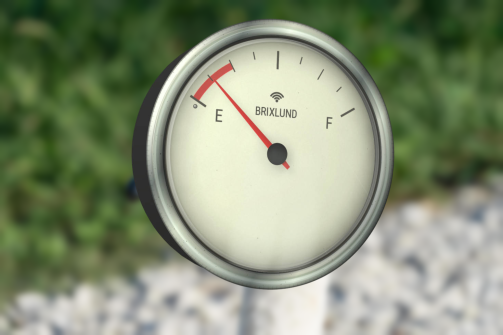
value=0.125
